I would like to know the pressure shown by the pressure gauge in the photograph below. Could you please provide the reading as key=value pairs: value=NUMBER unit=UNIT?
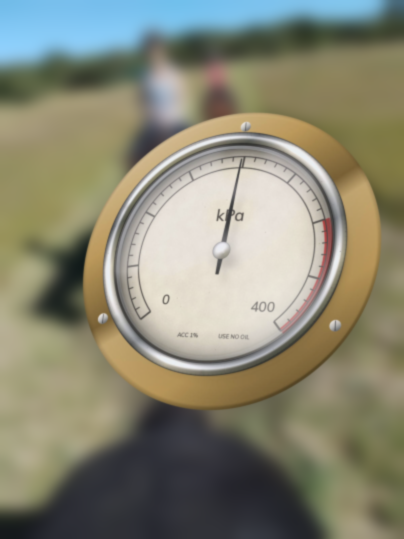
value=200 unit=kPa
